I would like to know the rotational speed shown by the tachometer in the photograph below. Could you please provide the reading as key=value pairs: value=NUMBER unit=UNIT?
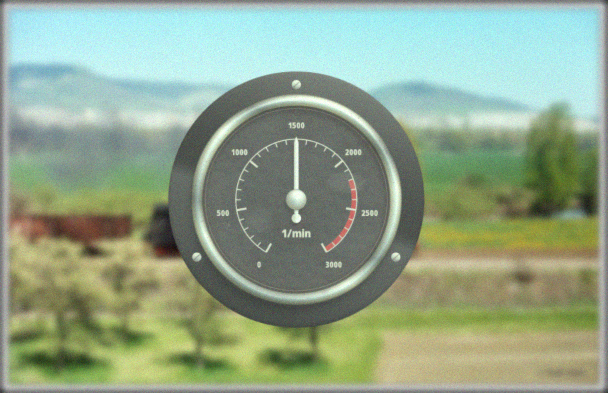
value=1500 unit=rpm
